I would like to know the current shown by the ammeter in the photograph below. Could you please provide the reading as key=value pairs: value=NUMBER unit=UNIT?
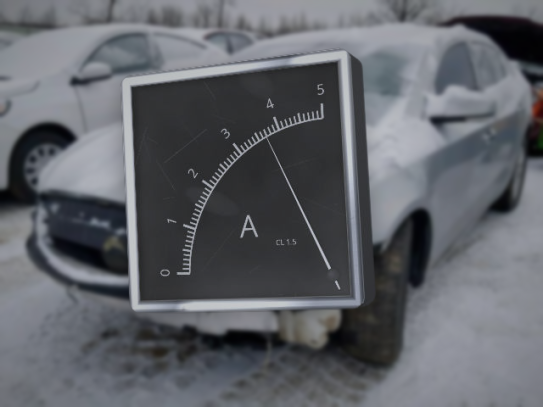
value=3.7 unit=A
